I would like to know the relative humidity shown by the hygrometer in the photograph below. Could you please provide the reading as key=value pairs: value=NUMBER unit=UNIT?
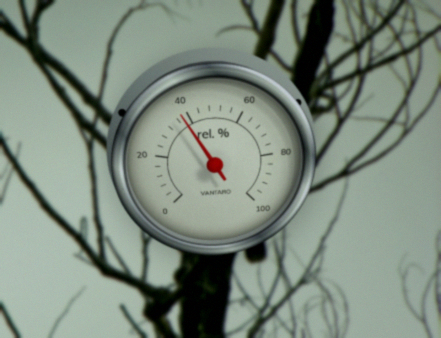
value=38 unit=%
